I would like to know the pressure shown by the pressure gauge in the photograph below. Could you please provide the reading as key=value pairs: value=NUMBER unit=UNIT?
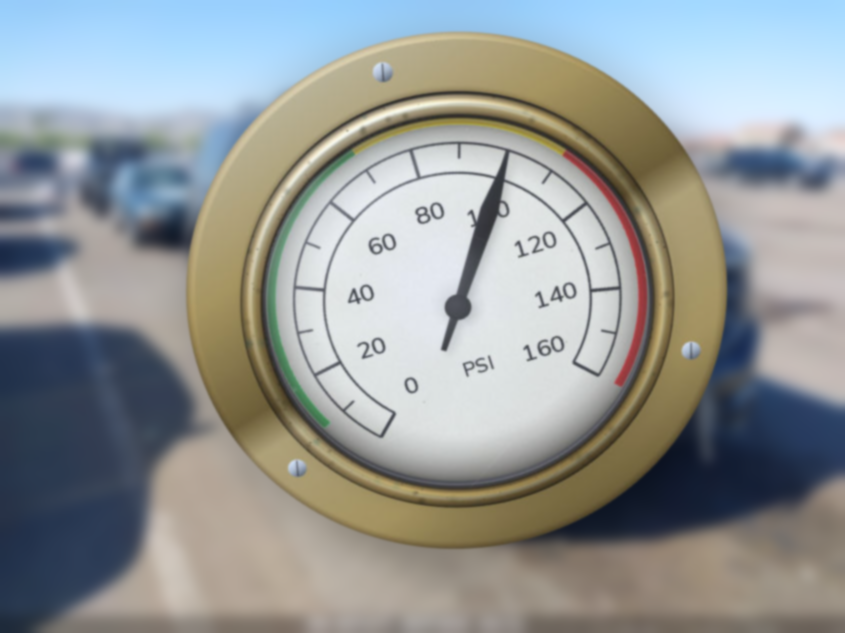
value=100 unit=psi
